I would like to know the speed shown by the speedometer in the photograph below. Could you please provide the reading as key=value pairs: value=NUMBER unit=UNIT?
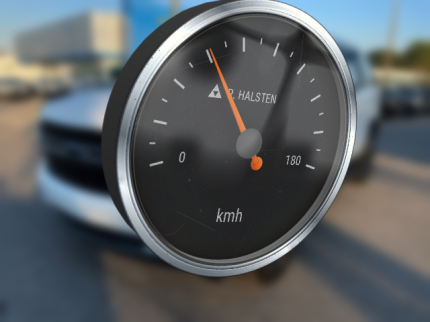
value=60 unit=km/h
